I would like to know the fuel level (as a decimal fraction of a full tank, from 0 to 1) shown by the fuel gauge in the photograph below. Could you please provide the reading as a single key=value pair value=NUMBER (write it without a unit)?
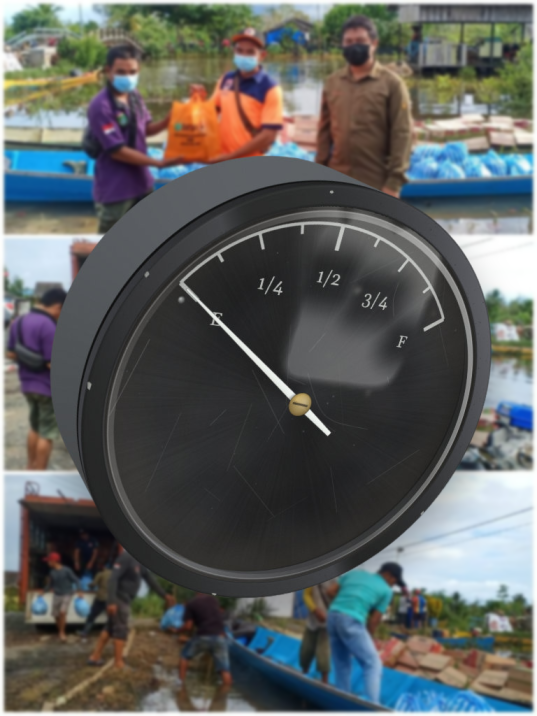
value=0
